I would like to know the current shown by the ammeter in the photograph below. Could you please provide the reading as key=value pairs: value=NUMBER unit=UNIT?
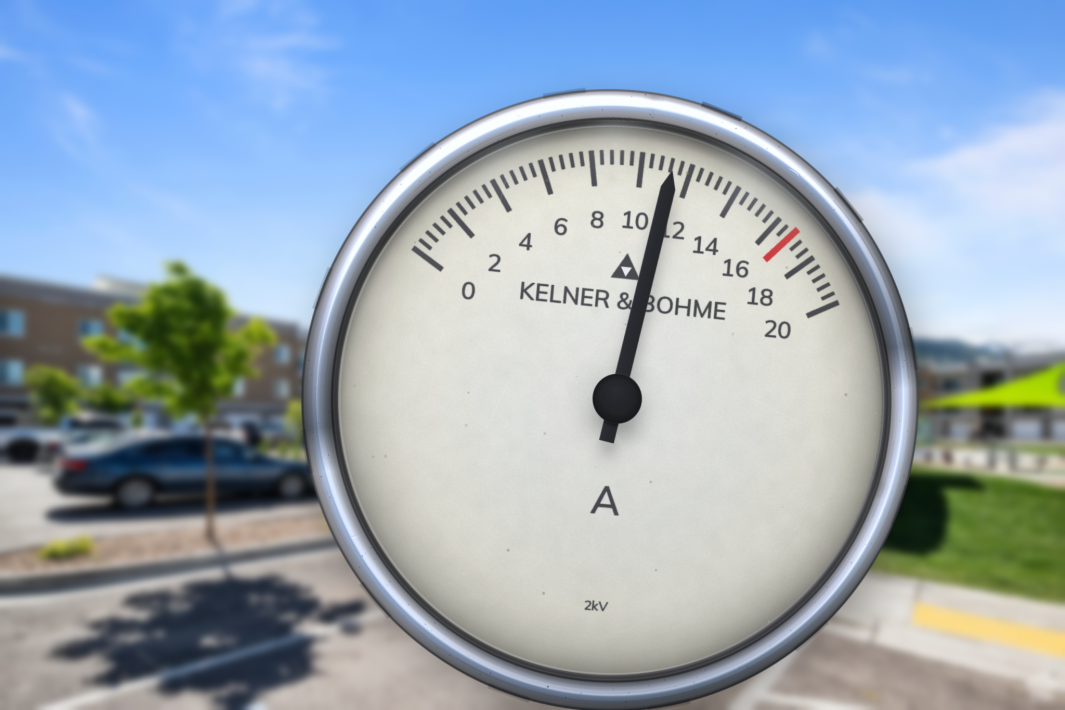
value=11.2 unit=A
